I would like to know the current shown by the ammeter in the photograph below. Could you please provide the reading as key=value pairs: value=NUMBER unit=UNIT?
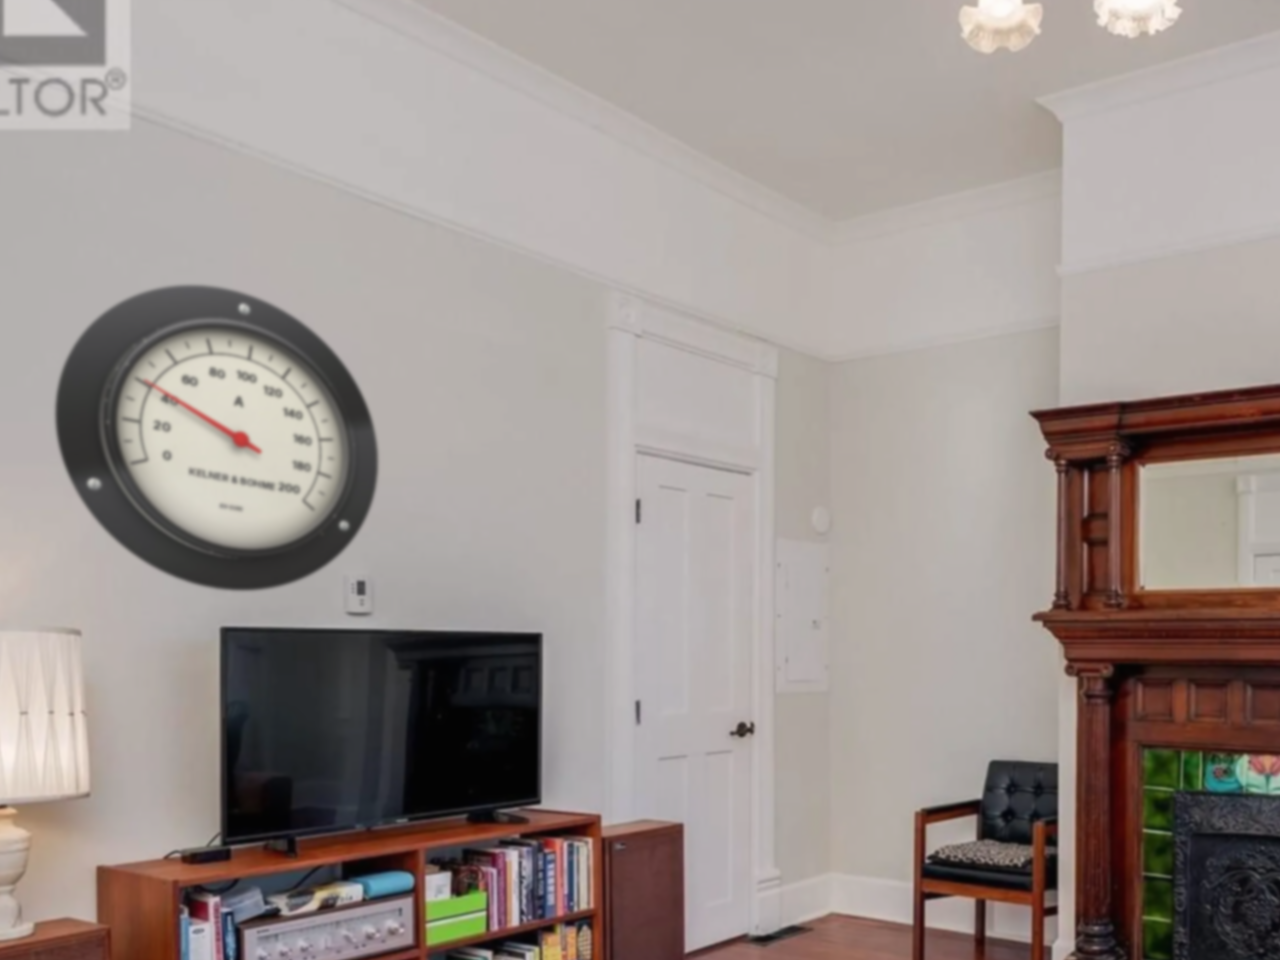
value=40 unit=A
